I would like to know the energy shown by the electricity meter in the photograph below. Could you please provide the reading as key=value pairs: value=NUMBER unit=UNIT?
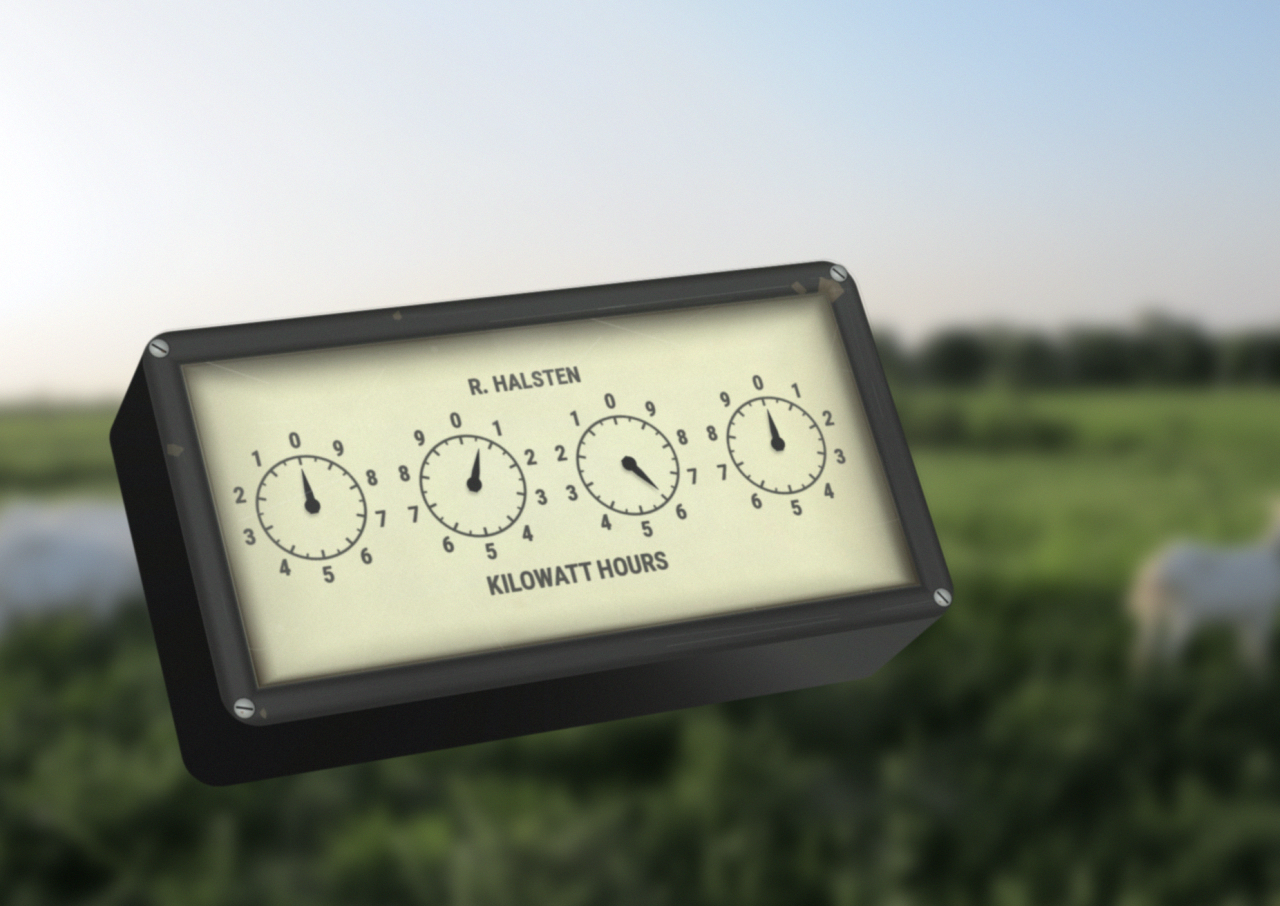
value=60 unit=kWh
